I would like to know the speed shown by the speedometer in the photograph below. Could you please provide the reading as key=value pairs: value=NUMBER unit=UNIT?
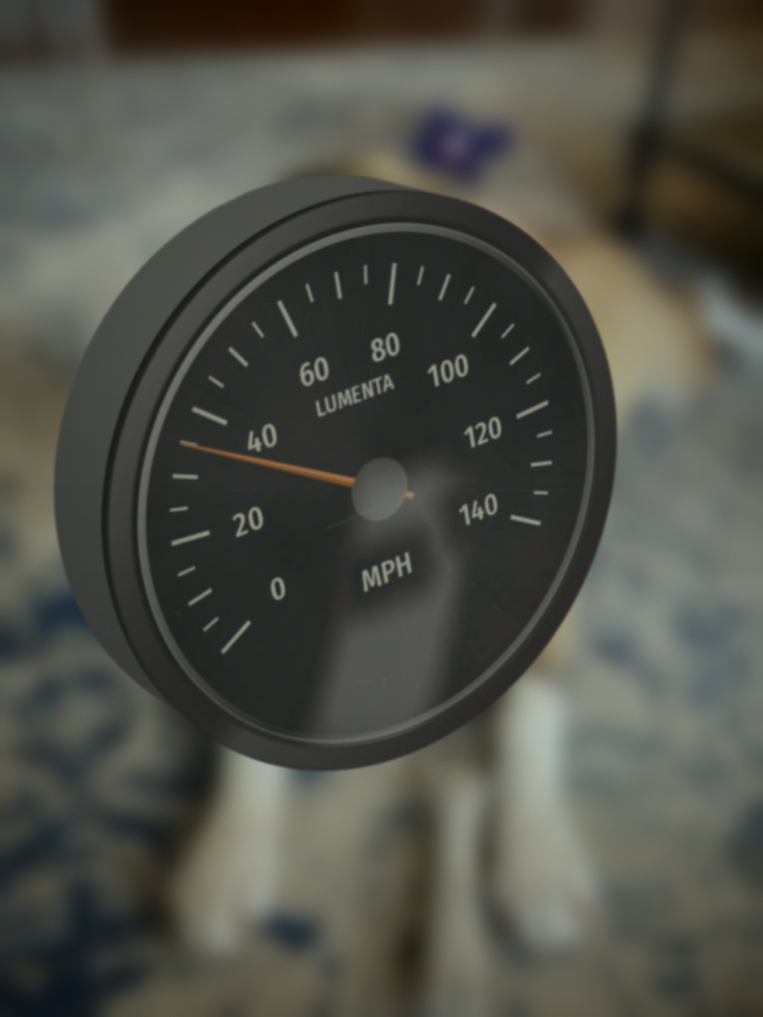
value=35 unit=mph
